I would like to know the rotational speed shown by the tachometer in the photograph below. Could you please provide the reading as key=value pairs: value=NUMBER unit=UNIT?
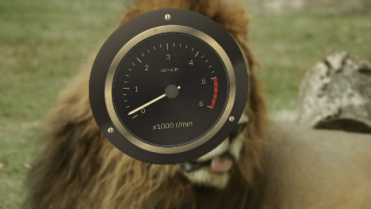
value=200 unit=rpm
